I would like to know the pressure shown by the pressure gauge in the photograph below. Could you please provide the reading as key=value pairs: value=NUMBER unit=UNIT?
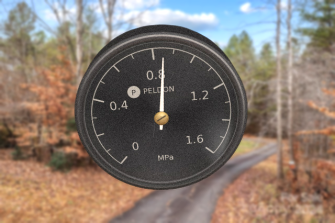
value=0.85 unit=MPa
